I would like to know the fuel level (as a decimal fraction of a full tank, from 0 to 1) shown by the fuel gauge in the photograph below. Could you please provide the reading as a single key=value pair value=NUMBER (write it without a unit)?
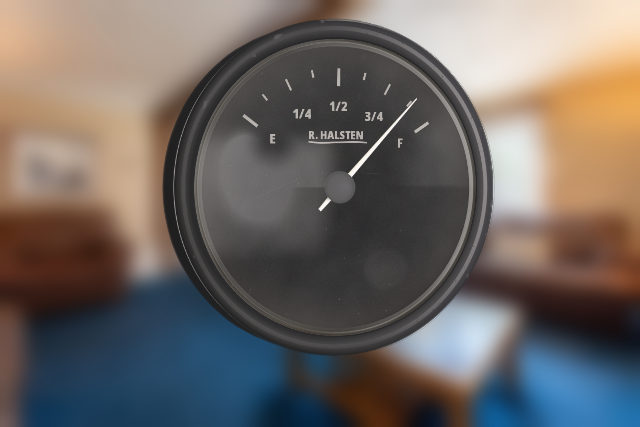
value=0.875
